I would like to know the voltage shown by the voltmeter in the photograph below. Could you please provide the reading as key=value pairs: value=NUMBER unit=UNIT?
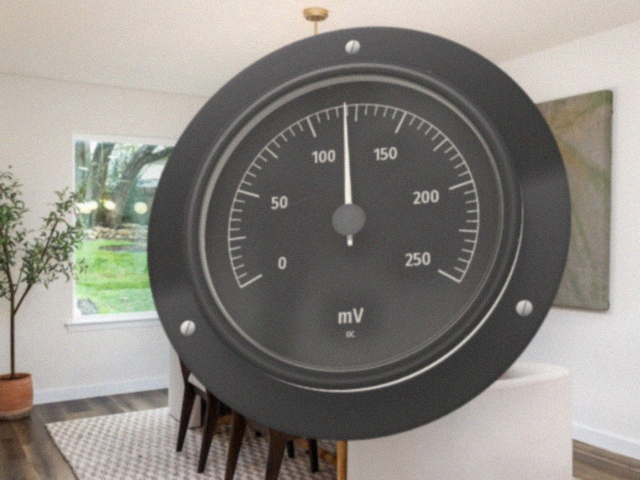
value=120 unit=mV
